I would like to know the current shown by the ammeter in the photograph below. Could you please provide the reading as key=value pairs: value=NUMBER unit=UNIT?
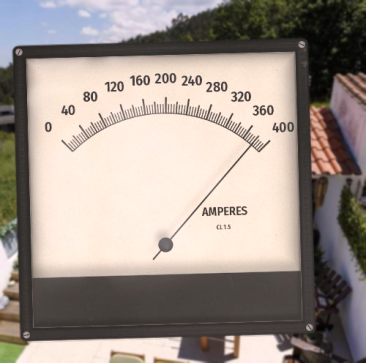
value=380 unit=A
